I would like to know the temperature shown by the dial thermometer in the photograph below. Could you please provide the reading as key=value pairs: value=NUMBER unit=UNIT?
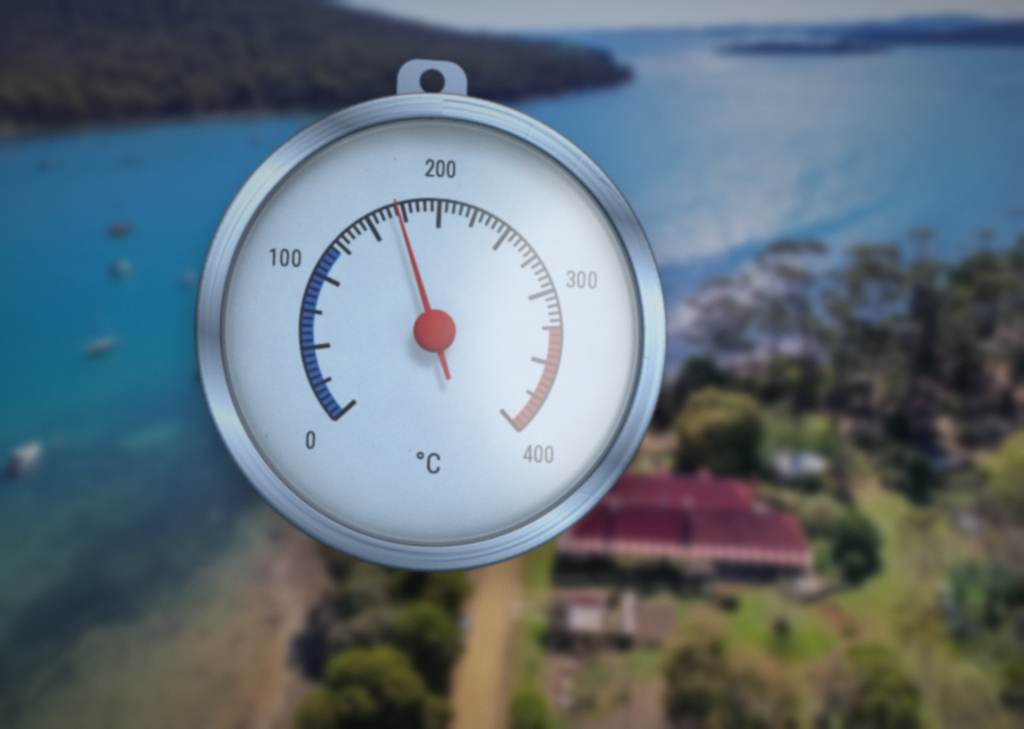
value=170 unit=°C
